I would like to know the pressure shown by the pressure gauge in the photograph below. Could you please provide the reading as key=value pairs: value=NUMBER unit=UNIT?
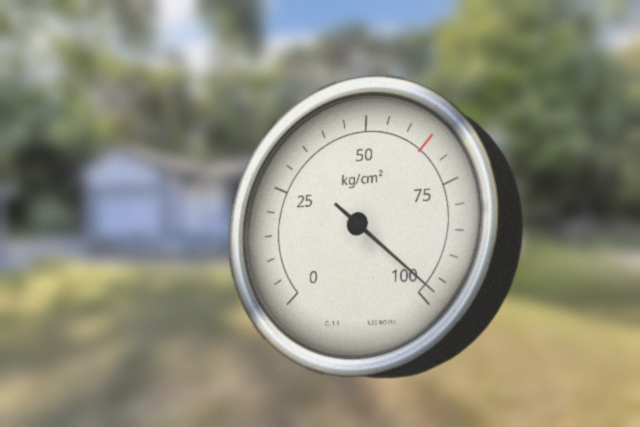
value=97.5 unit=kg/cm²
